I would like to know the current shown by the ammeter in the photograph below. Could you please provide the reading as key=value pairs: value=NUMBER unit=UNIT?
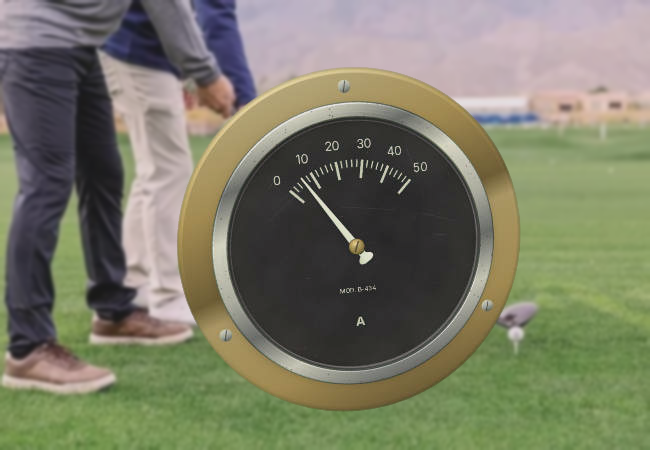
value=6 unit=A
